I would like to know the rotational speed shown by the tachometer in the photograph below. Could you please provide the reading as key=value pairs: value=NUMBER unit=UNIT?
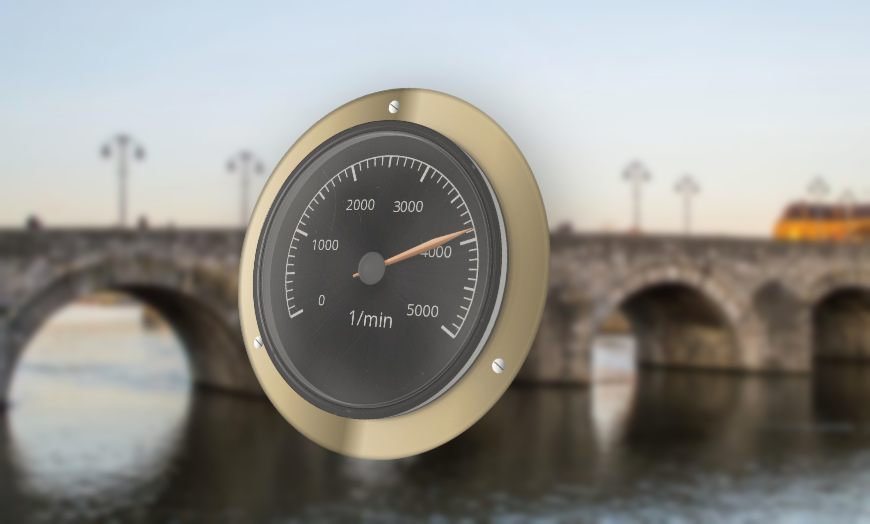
value=3900 unit=rpm
